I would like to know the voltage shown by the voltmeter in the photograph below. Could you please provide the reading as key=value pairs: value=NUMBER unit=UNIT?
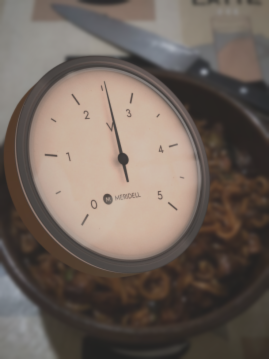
value=2.5 unit=V
